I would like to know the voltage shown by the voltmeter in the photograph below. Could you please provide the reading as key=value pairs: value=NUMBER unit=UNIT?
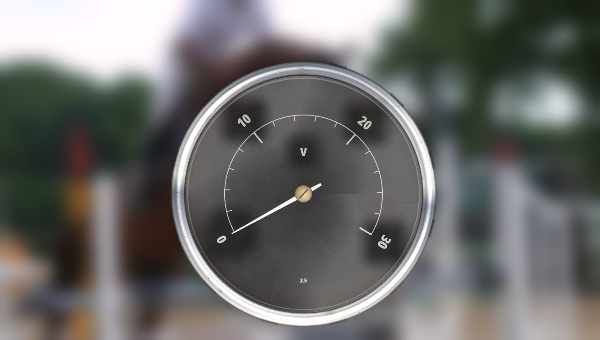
value=0 unit=V
